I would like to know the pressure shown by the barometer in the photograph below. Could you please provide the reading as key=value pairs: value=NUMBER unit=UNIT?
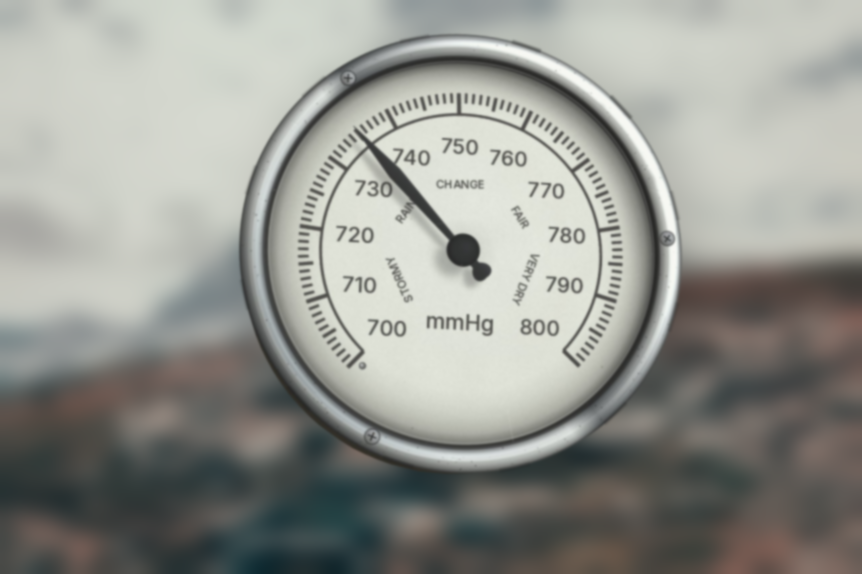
value=735 unit=mmHg
